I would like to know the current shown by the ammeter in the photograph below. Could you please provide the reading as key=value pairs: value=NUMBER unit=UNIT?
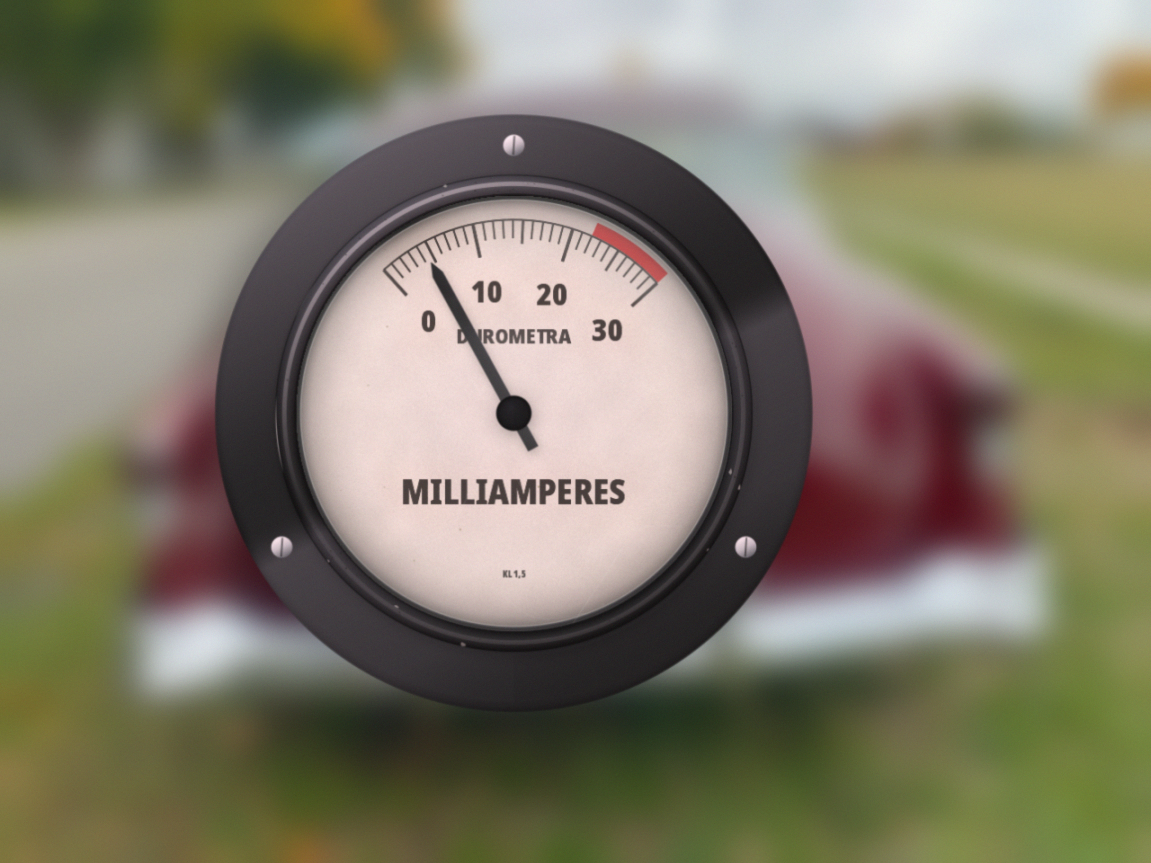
value=4.5 unit=mA
